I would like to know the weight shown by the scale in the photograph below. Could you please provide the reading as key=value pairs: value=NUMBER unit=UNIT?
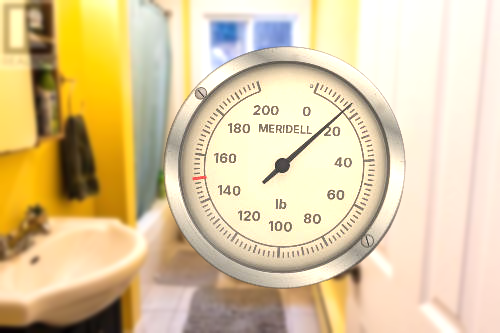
value=16 unit=lb
